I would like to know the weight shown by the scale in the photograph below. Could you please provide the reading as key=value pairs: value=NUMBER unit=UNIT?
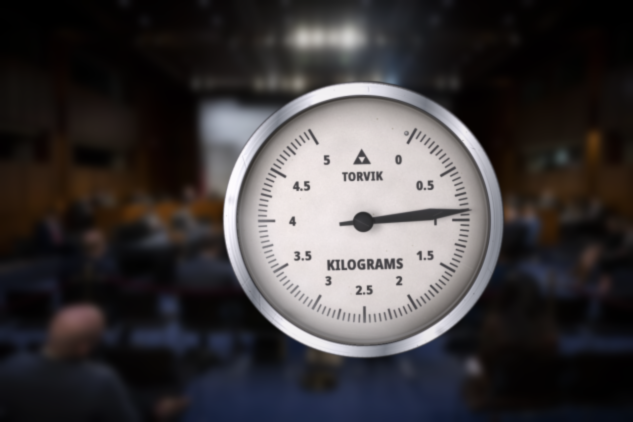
value=0.9 unit=kg
